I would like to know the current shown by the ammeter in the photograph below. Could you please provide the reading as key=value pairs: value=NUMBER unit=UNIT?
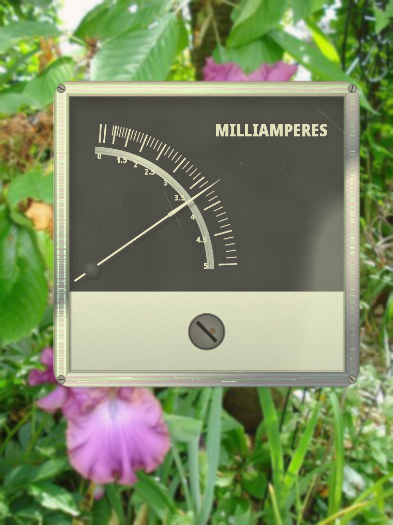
value=3.7 unit=mA
